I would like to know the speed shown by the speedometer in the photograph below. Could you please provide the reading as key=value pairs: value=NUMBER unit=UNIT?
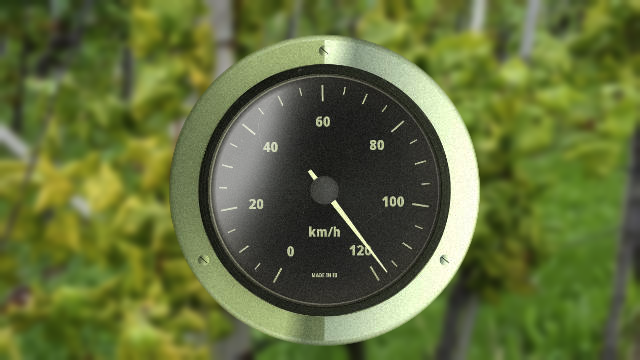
value=117.5 unit=km/h
